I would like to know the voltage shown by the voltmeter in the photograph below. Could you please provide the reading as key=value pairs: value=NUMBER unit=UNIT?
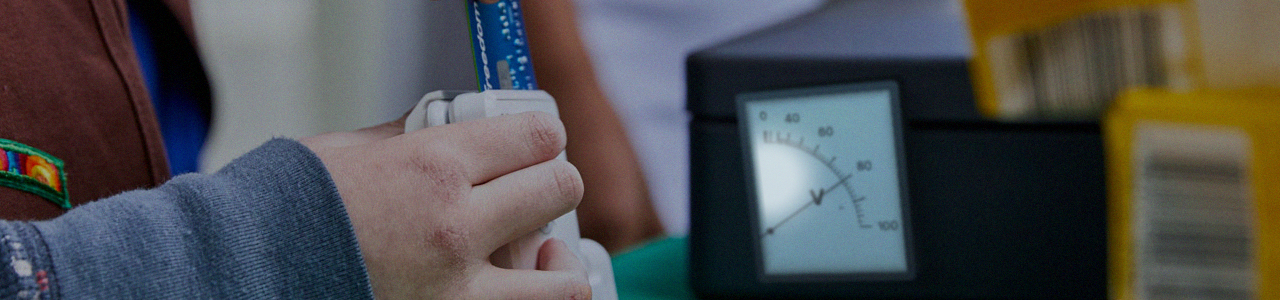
value=80 unit=V
